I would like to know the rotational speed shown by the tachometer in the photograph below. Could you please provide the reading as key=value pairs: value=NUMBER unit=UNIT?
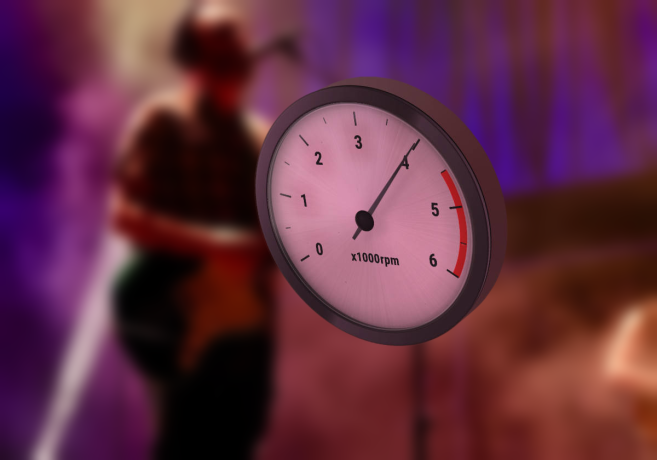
value=4000 unit=rpm
